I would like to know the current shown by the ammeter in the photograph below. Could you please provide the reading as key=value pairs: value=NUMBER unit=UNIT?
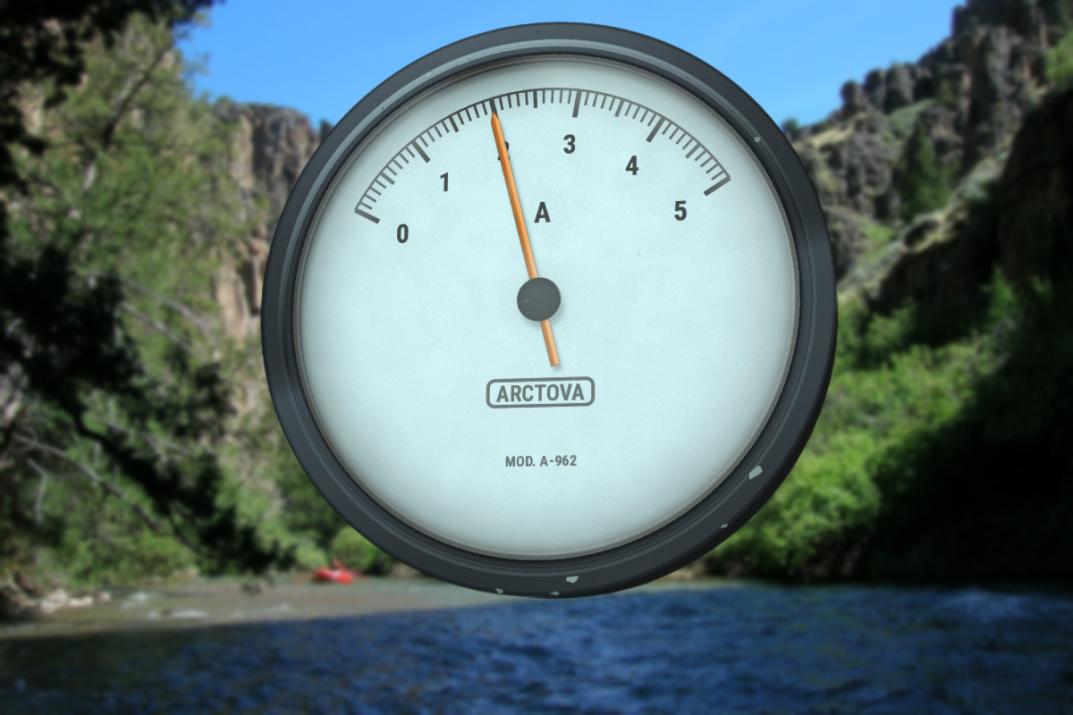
value=2 unit=A
